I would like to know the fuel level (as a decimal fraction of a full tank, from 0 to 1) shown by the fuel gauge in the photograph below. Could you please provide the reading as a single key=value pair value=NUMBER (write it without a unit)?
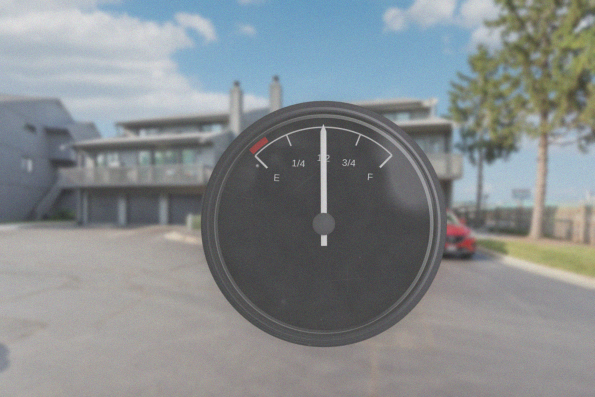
value=0.5
